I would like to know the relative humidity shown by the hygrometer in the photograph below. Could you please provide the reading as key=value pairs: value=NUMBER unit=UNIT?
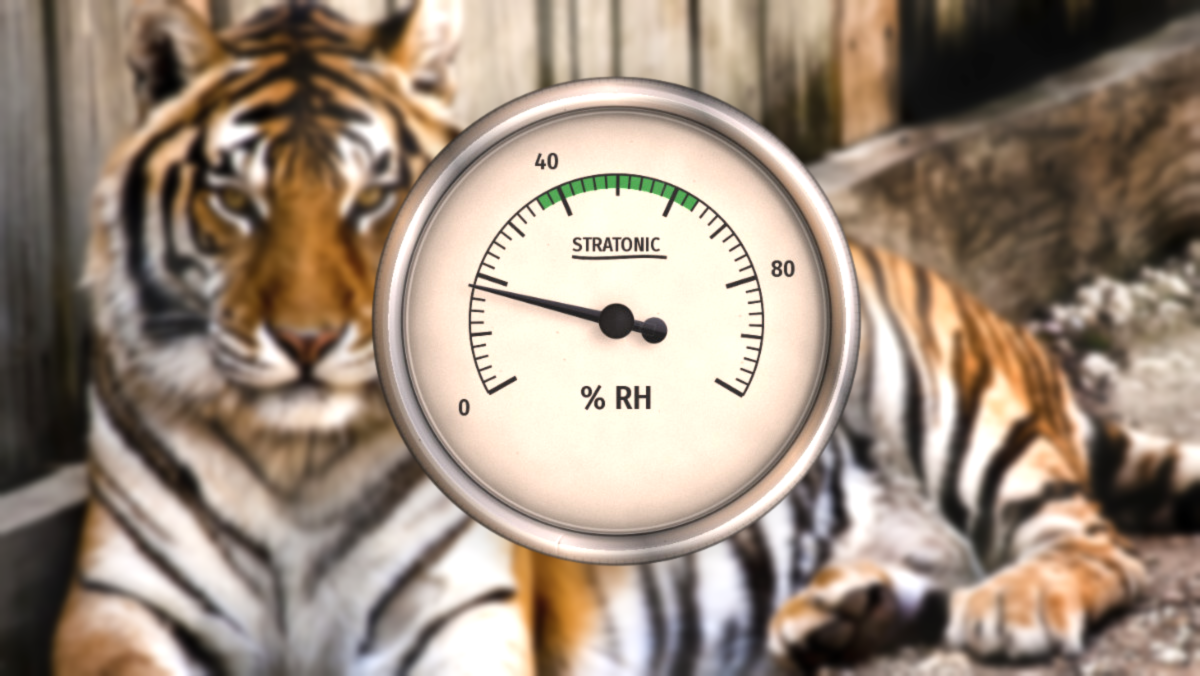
value=18 unit=%
